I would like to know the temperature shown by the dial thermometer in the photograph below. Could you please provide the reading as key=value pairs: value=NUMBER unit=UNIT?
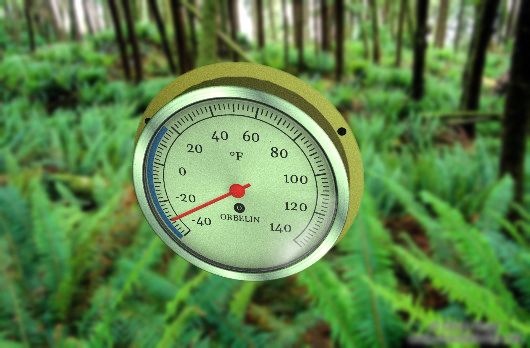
value=-30 unit=°F
